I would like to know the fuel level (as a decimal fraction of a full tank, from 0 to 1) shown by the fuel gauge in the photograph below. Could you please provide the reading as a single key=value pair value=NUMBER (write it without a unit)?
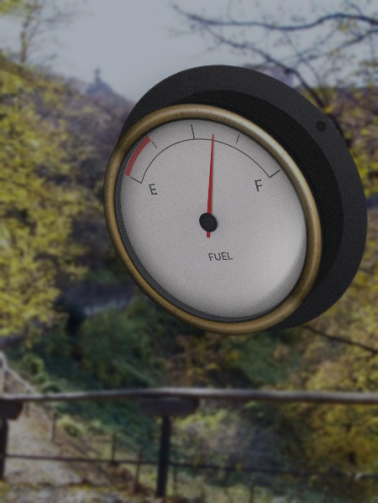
value=0.625
